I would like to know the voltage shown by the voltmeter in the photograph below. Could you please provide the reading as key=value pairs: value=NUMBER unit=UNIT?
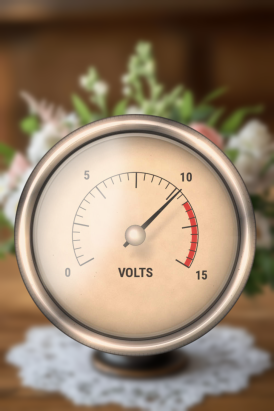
value=10.25 unit=V
